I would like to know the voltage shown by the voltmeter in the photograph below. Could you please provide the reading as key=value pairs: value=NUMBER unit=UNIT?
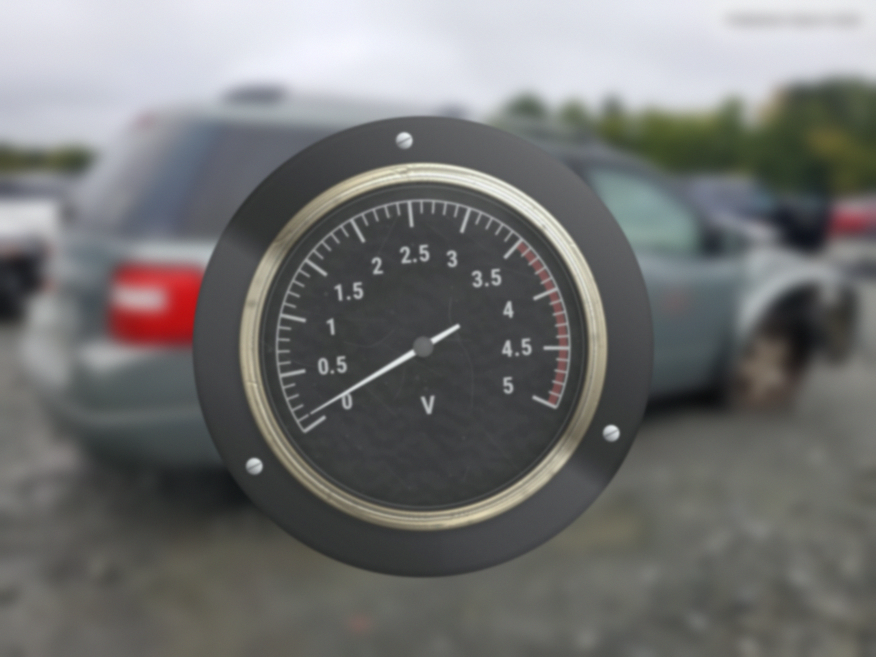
value=0.1 unit=V
